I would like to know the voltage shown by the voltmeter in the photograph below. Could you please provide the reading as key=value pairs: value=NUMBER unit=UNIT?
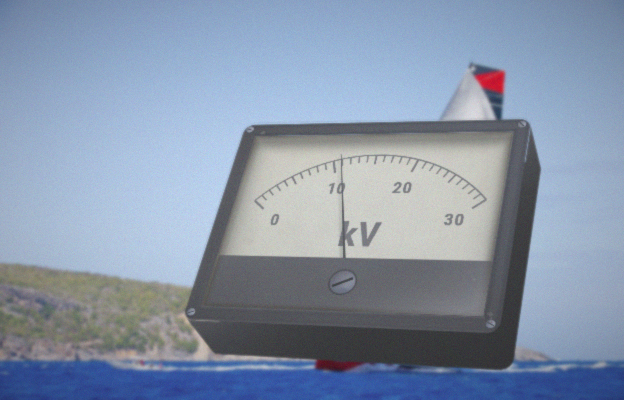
value=11 unit=kV
